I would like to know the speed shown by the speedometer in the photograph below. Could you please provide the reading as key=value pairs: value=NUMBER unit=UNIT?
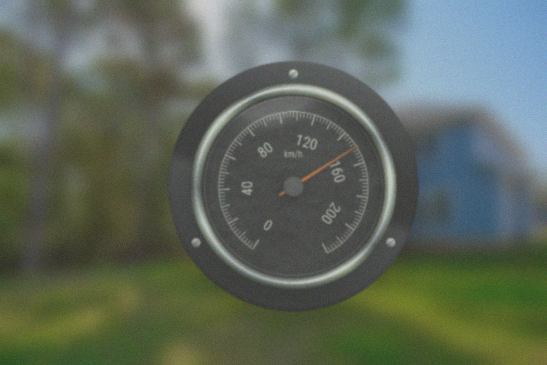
value=150 unit=km/h
